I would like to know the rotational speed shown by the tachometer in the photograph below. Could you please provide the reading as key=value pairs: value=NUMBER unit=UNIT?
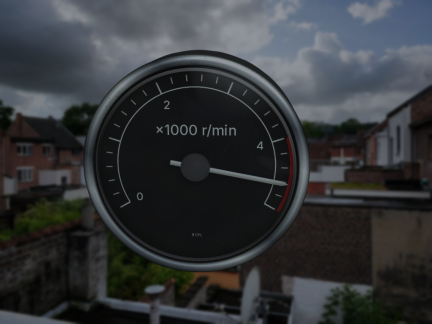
value=4600 unit=rpm
